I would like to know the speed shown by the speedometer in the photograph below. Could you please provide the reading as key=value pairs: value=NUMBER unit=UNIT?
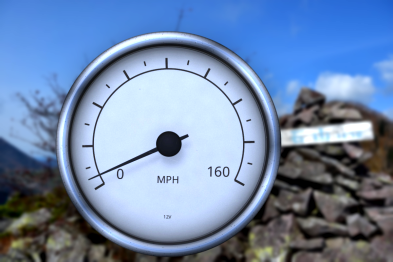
value=5 unit=mph
